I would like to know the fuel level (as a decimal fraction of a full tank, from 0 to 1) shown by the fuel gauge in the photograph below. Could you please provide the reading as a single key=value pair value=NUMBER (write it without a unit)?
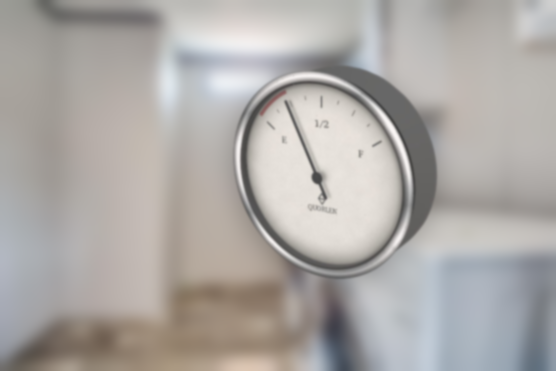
value=0.25
